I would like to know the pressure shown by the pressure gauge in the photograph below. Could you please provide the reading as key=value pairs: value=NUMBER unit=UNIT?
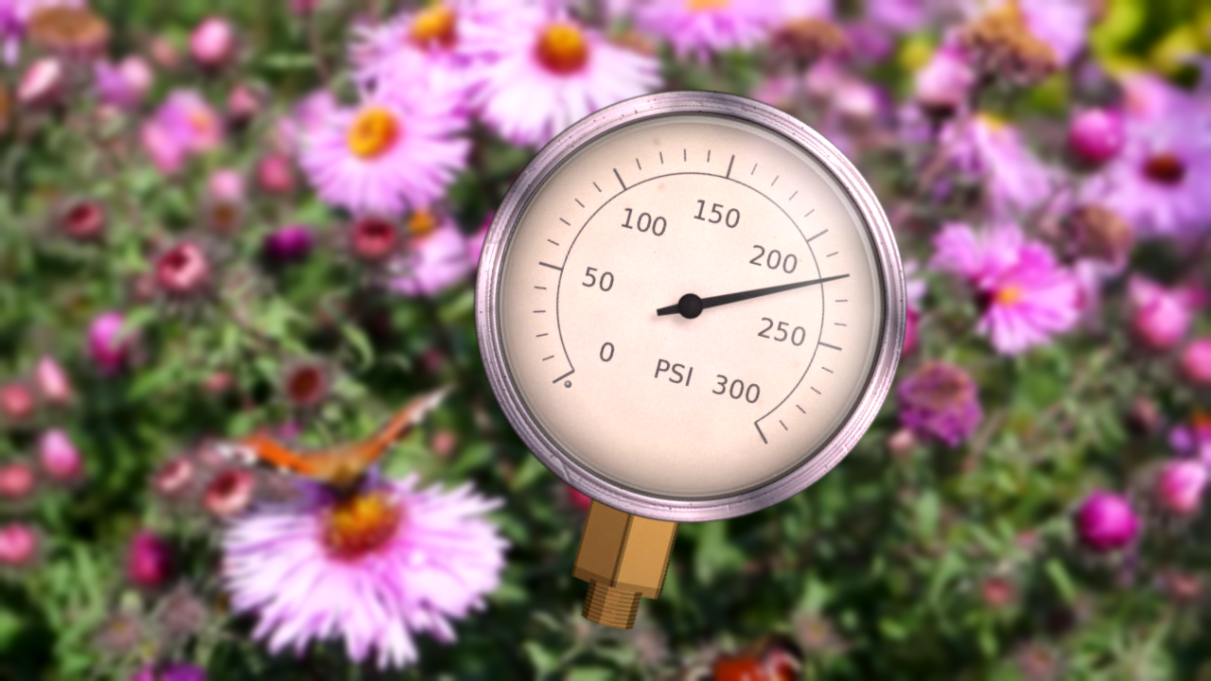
value=220 unit=psi
